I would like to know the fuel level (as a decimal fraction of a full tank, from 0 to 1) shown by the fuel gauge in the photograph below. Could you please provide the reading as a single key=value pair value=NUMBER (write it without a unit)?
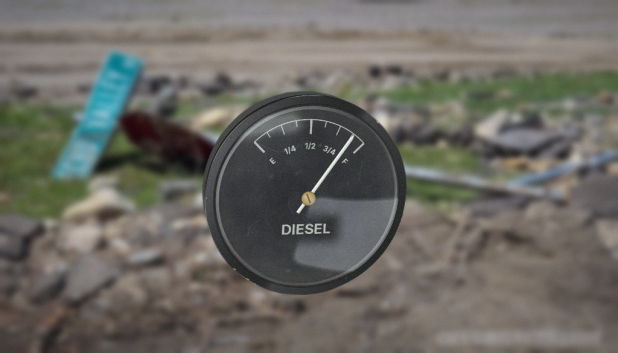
value=0.875
